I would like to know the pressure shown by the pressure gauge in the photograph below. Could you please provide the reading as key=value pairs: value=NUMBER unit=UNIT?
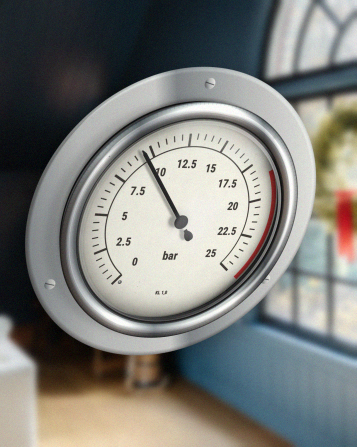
value=9.5 unit=bar
